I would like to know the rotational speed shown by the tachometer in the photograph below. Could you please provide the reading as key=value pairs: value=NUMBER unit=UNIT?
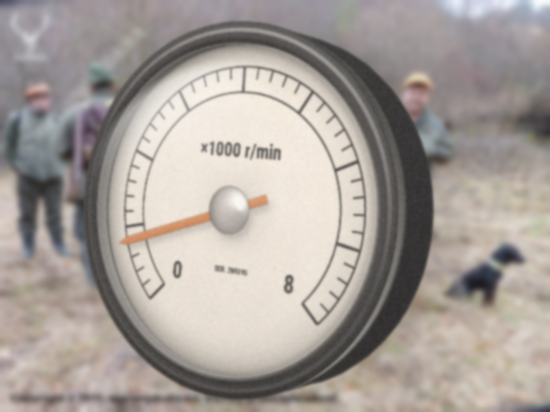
value=800 unit=rpm
